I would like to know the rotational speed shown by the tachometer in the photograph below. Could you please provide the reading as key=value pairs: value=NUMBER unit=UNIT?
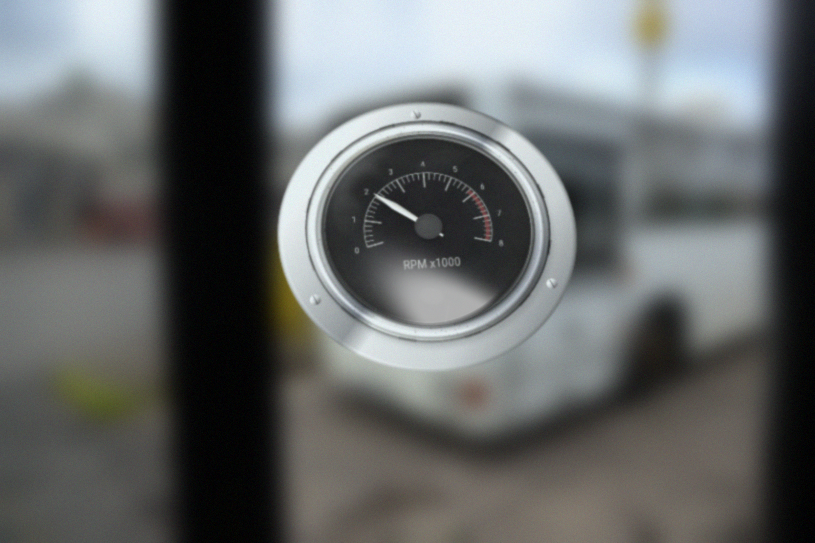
value=2000 unit=rpm
